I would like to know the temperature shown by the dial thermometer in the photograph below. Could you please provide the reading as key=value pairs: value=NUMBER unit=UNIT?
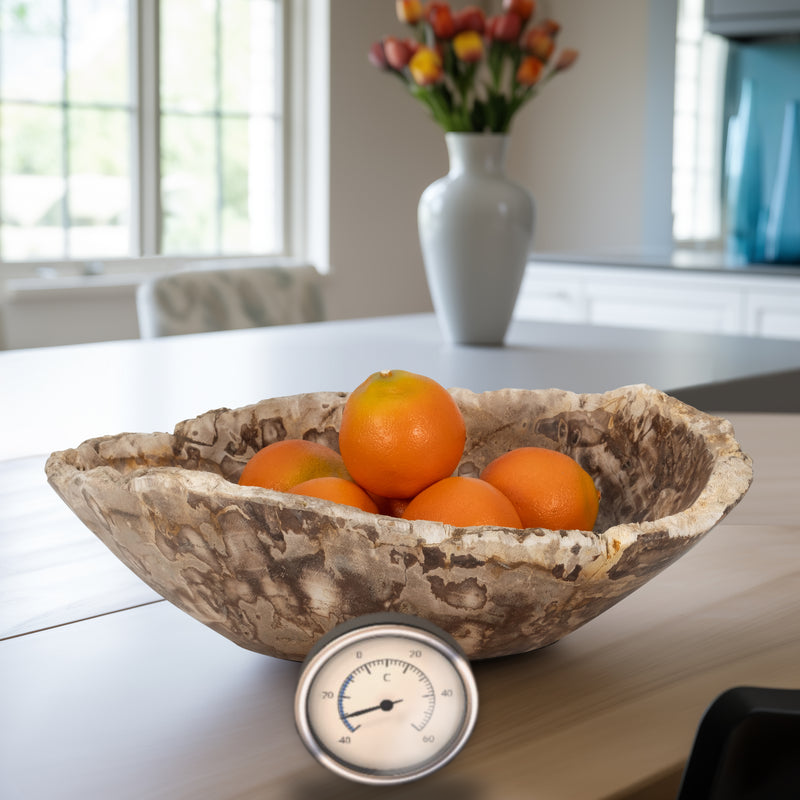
value=-30 unit=°C
